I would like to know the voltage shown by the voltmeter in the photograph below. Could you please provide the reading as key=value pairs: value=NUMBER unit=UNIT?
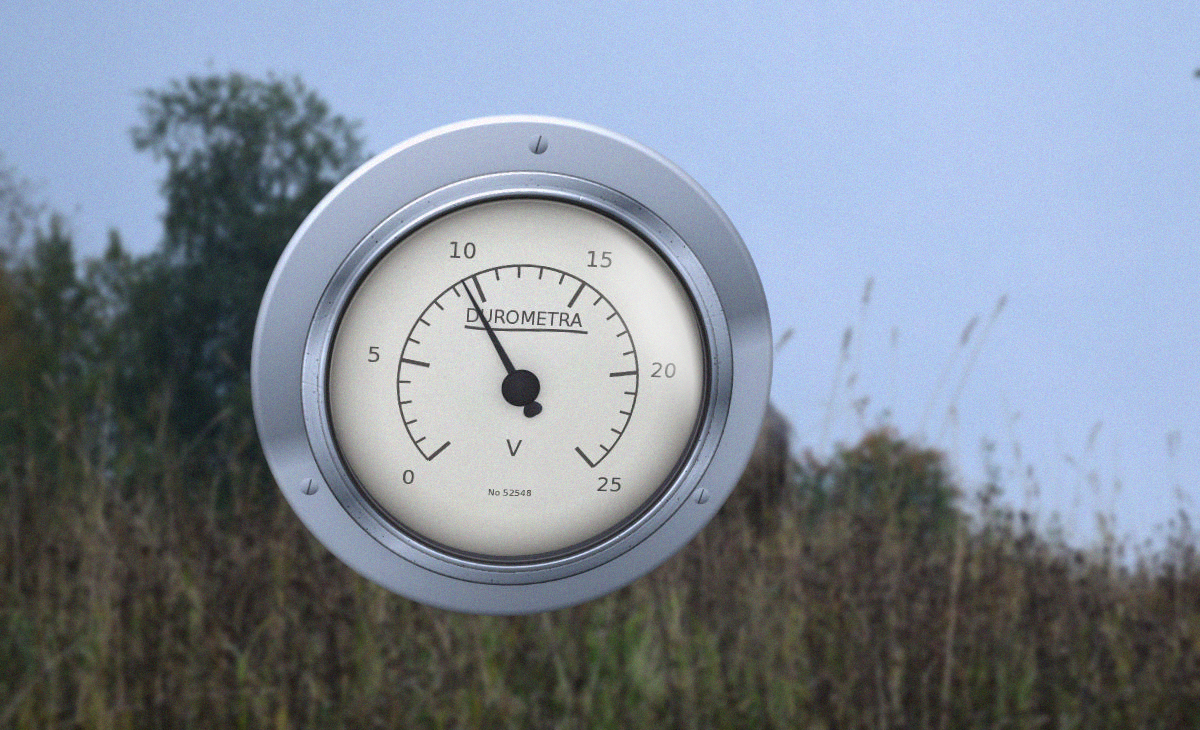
value=9.5 unit=V
